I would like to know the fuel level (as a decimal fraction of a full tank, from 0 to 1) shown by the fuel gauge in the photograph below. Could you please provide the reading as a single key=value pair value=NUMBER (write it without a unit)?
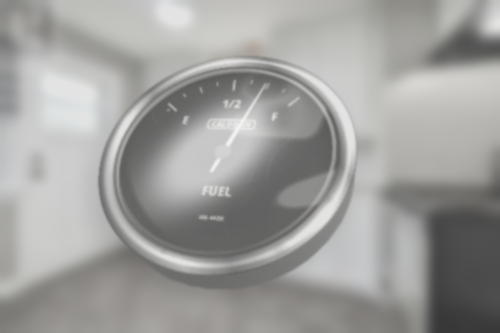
value=0.75
